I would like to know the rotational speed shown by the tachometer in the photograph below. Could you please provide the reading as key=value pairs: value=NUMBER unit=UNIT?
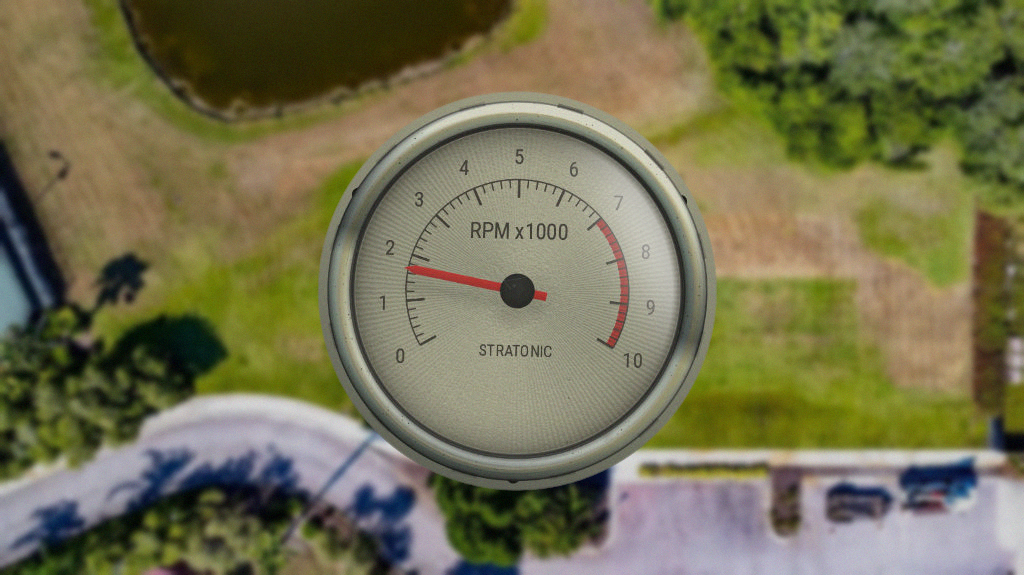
value=1700 unit=rpm
